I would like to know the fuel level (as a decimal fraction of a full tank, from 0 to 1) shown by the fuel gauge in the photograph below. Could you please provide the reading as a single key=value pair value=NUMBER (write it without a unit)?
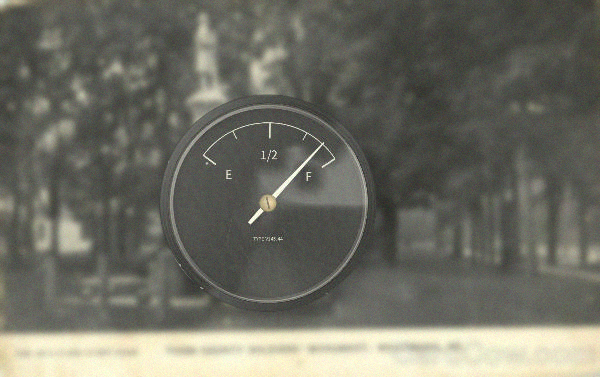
value=0.875
